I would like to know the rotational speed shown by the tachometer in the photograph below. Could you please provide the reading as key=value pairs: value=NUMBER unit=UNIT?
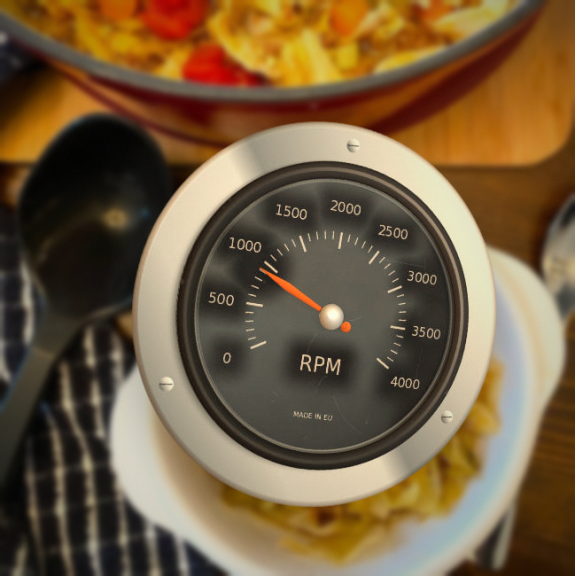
value=900 unit=rpm
